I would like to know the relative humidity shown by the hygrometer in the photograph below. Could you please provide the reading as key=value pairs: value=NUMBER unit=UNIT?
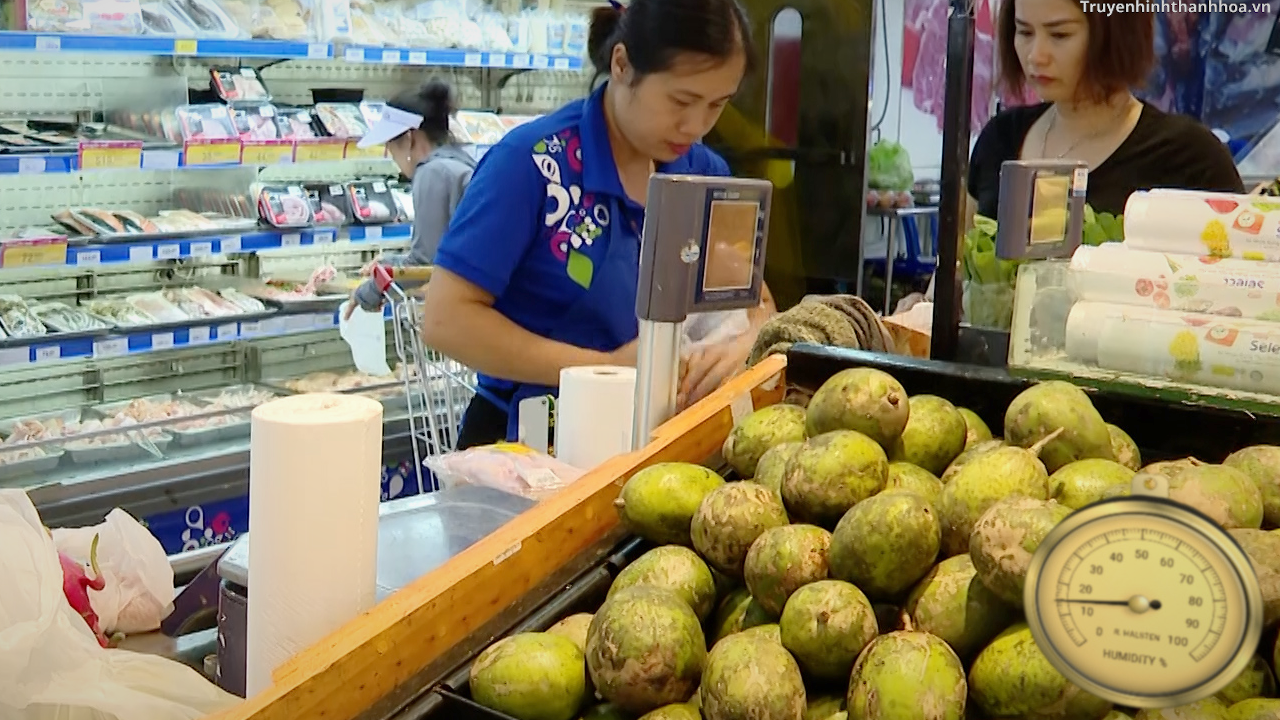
value=15 unit=%
